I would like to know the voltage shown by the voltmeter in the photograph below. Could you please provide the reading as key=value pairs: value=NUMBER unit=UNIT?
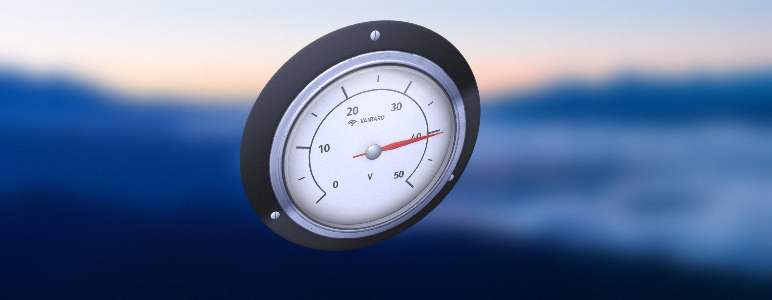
value=40 unit=V
